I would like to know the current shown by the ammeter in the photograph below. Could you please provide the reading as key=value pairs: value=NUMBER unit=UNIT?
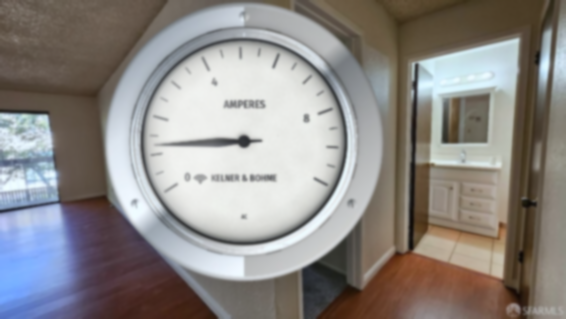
value=1.25 unit=A
